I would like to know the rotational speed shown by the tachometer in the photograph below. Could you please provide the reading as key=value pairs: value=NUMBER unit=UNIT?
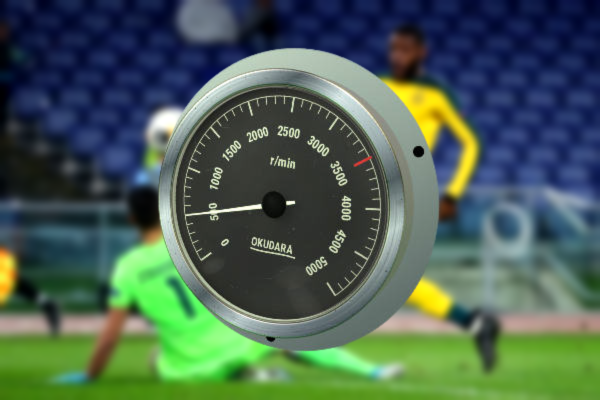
value=500 unit=rpm
